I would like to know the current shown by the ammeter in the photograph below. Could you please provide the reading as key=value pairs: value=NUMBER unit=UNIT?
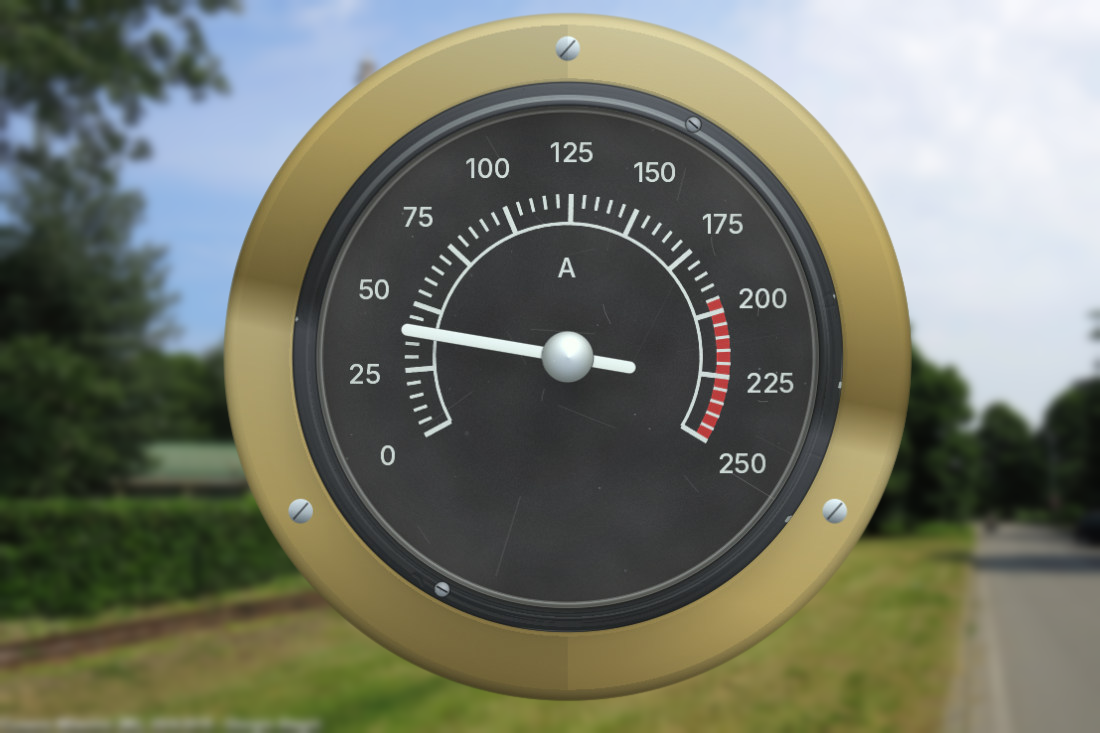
value=40 unit=A
